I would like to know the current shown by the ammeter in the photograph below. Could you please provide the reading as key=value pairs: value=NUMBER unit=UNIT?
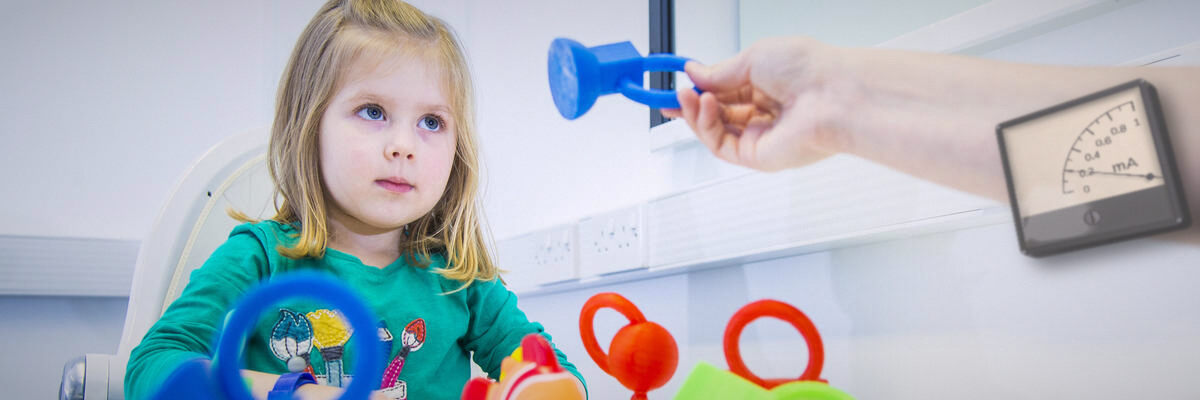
value=0.2 unit=mA
